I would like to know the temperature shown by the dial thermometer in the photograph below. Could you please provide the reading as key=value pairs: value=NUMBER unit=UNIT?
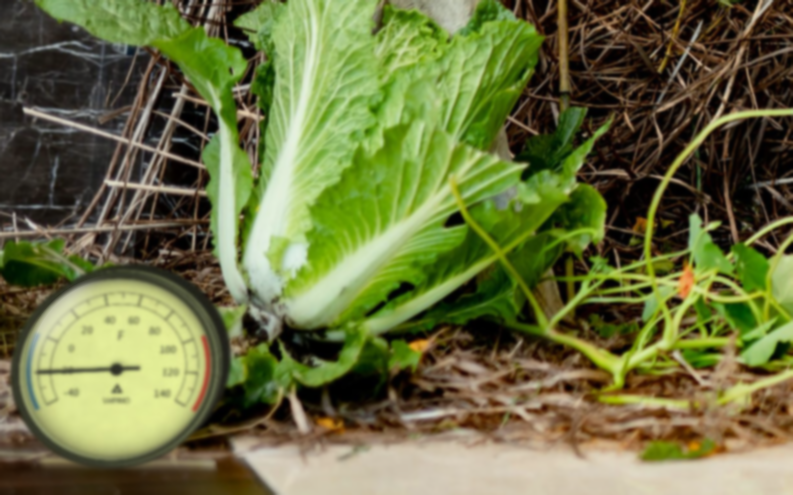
value=-20 unit=°F
